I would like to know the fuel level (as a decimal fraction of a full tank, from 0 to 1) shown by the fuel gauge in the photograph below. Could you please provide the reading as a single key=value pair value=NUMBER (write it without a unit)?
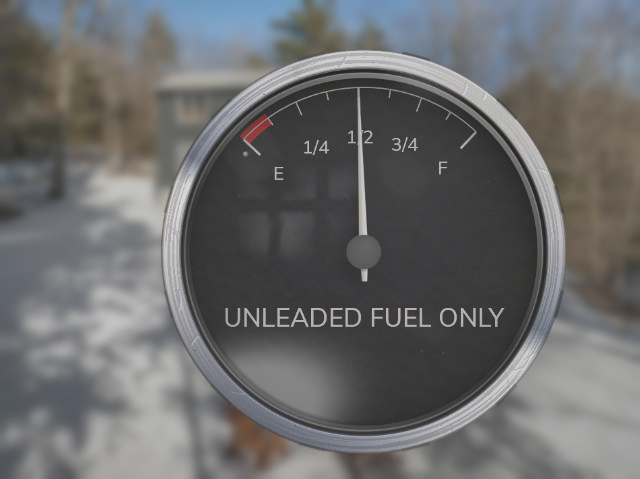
value=0.5
